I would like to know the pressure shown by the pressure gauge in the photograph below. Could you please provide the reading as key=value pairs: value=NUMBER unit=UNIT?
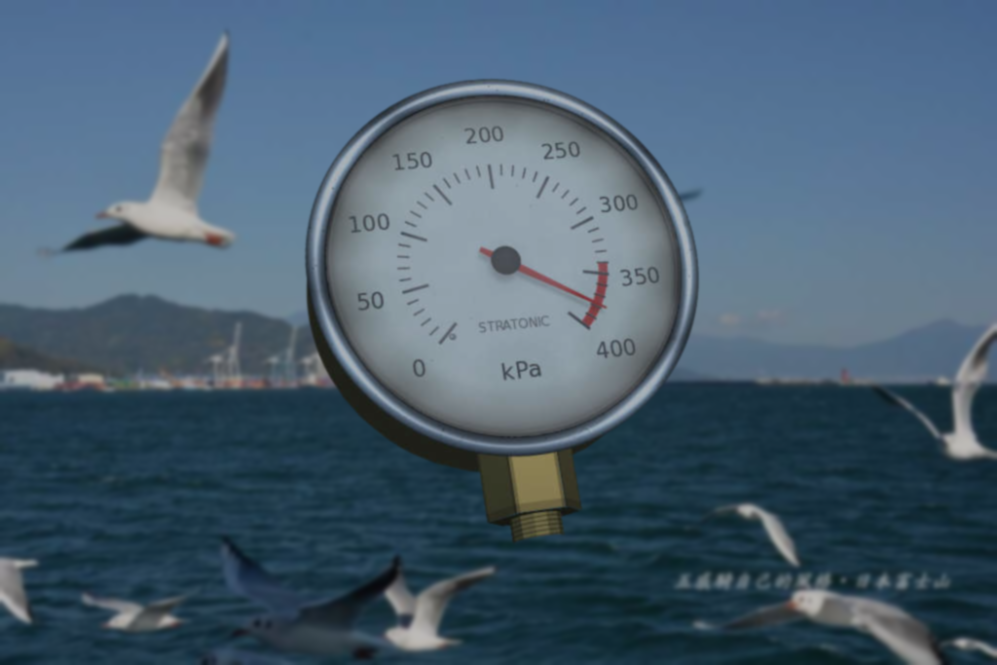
value=380 unit=kPa
